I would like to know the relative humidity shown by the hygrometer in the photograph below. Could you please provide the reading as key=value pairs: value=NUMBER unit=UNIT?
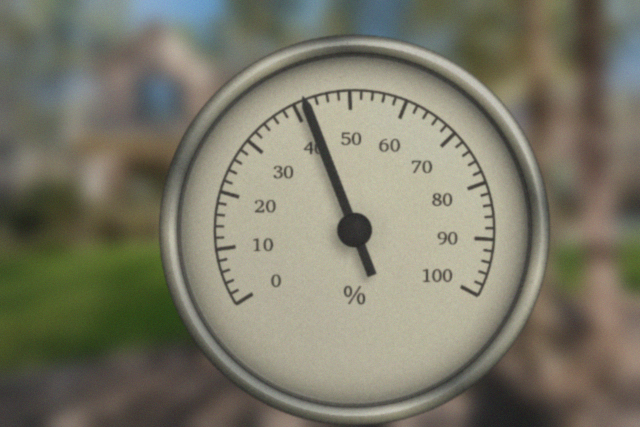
value=42 unit=%
